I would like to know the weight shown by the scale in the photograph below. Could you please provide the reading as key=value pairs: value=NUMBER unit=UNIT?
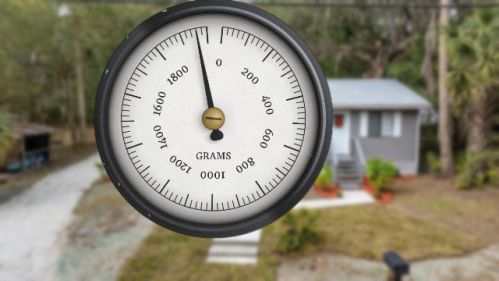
value=1960 unit=g
